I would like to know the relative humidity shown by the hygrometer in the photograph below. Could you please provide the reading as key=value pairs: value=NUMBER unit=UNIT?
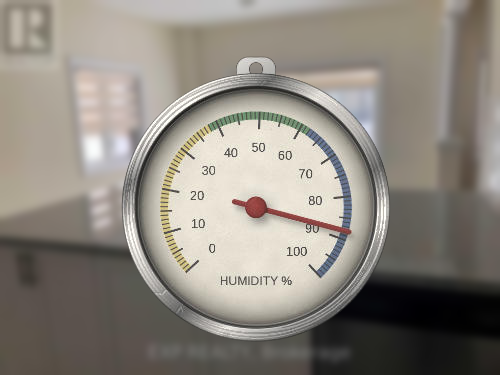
value=88 unit=%
